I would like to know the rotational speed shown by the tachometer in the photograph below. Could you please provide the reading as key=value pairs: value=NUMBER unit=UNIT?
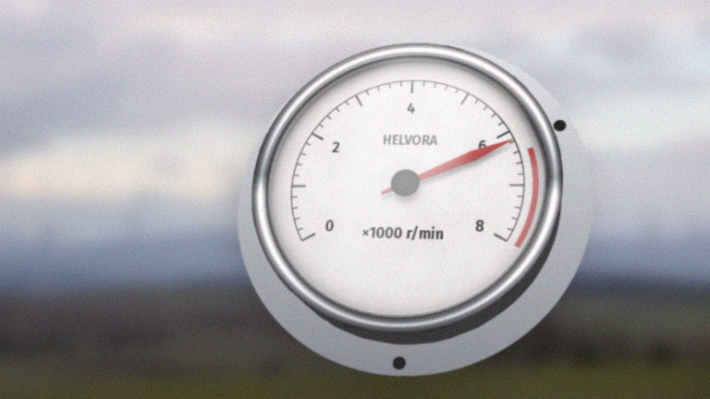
value=6200 unit=rpm
